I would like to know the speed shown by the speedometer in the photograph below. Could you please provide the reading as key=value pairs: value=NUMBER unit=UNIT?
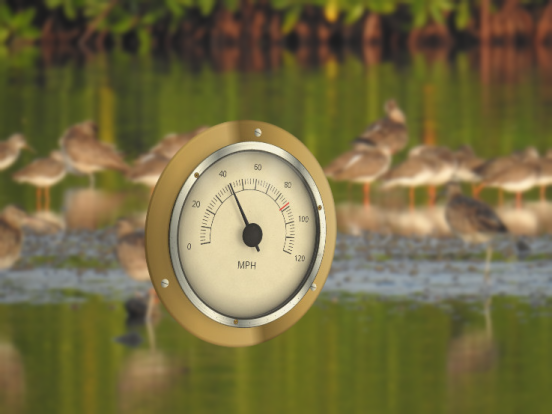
value=40 unit=mph
